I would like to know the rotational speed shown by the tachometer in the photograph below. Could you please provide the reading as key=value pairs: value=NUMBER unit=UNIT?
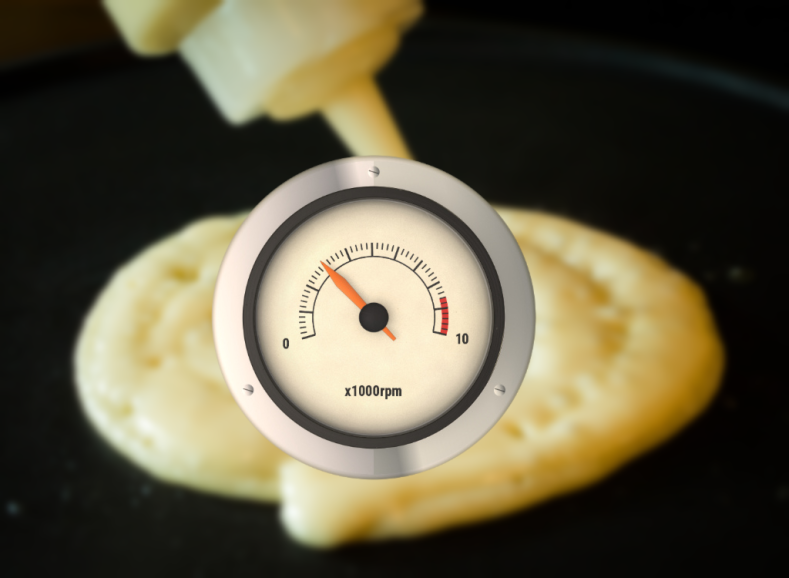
value=3000 unit=rpm
